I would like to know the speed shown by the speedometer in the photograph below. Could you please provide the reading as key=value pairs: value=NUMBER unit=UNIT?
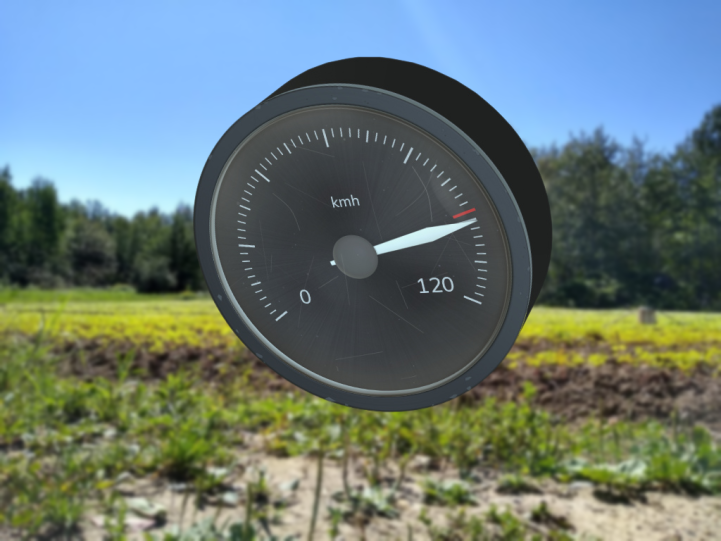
value=100 unit=km/h
